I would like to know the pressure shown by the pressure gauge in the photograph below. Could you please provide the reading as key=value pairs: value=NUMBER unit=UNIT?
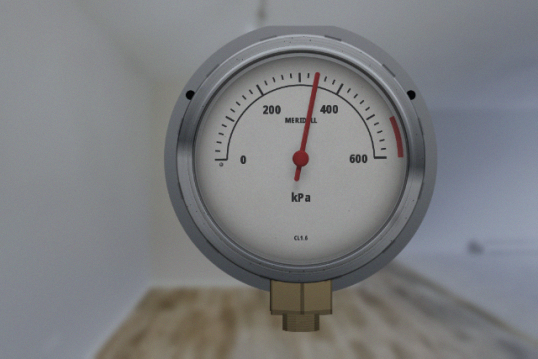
value=340 unit=kPa
